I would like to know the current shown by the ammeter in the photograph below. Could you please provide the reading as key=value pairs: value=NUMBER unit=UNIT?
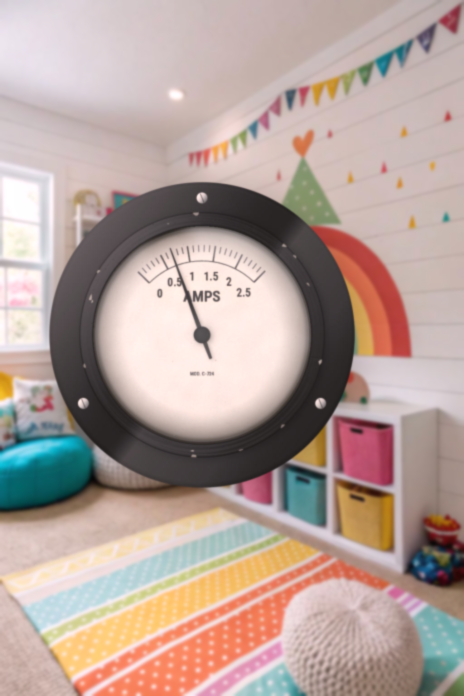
value=0.7 unit=A
